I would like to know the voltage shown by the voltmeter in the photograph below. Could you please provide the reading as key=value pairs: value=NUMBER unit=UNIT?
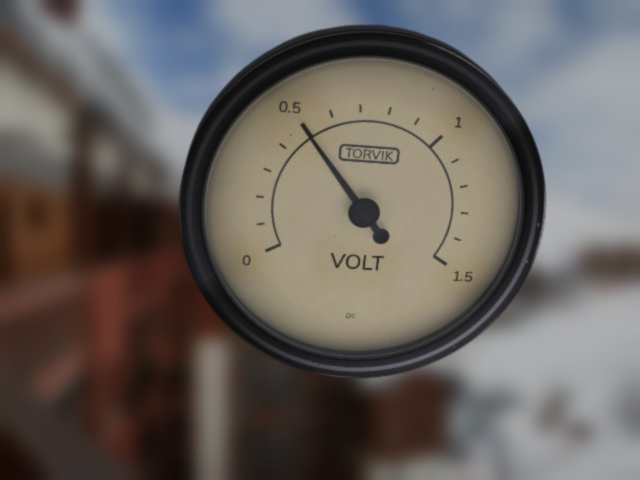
value=0.5 unit=V
